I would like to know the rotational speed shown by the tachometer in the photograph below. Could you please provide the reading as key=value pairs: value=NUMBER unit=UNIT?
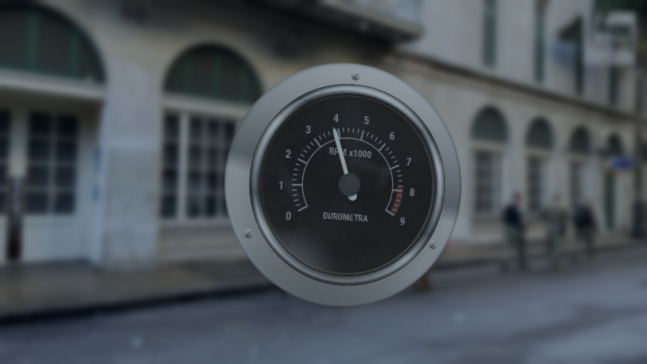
value=3800 unit=rpm
